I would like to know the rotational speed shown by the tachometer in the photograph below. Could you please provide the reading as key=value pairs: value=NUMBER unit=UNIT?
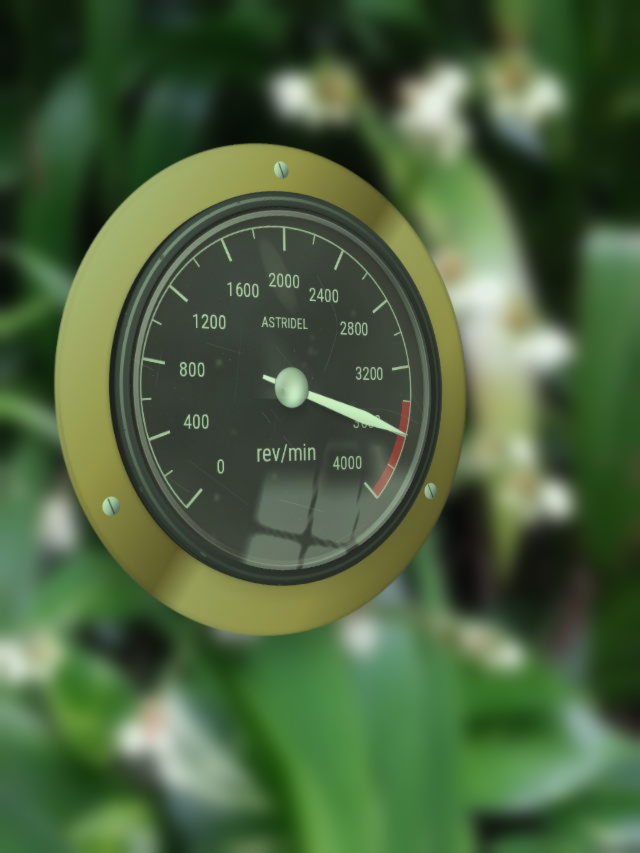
value=3600 unit=rpm
